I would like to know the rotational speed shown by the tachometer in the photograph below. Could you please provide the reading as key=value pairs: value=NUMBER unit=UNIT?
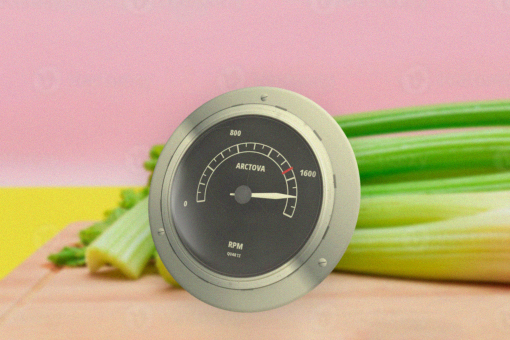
value=1800 unit=rpm
